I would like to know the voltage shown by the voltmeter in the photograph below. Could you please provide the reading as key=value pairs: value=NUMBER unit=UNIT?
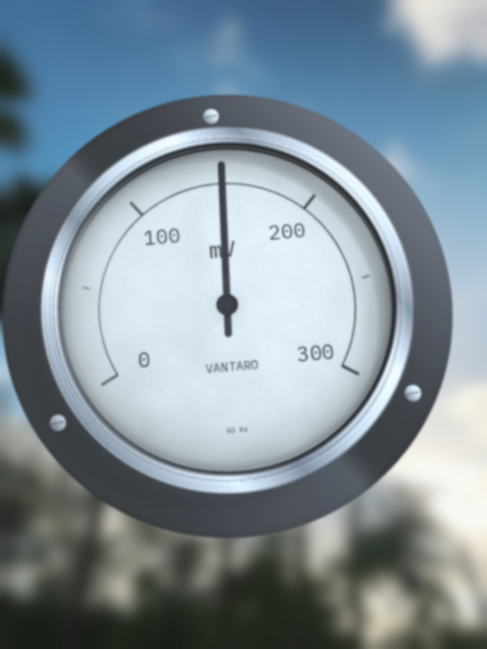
value=150 unit=mV
